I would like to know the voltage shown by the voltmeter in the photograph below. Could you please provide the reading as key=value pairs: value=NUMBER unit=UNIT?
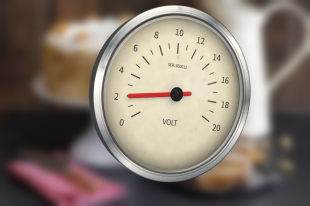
value=2 unit=V
